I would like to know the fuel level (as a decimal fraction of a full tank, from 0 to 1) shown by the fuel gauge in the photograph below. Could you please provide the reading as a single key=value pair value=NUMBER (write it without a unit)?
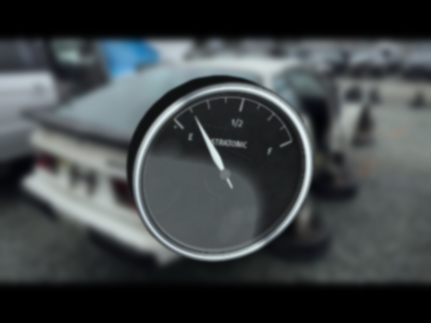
value=0.125
